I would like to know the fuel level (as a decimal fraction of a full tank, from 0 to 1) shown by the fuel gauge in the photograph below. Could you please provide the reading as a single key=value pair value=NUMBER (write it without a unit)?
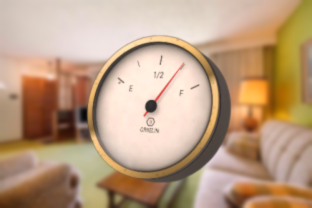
value=0.75
